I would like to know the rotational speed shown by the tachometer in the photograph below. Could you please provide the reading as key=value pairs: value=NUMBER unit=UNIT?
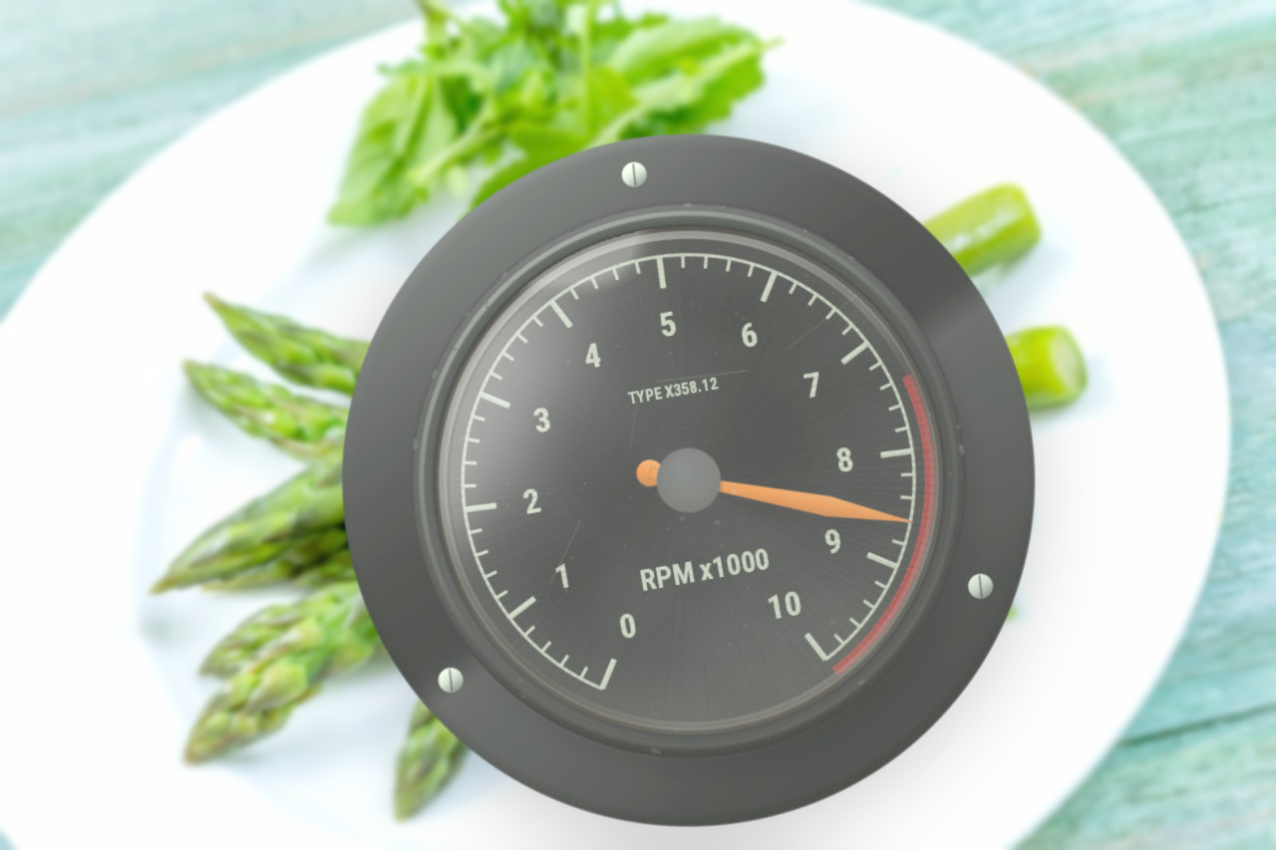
value=8600 unit=rpm
